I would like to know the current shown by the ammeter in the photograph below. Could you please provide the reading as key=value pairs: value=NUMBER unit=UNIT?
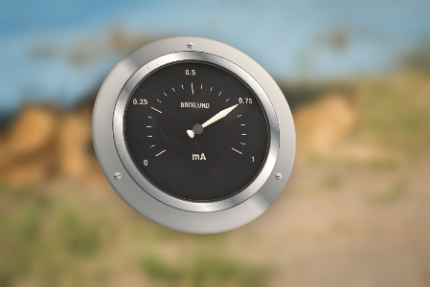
value=0.75 unit=mA
